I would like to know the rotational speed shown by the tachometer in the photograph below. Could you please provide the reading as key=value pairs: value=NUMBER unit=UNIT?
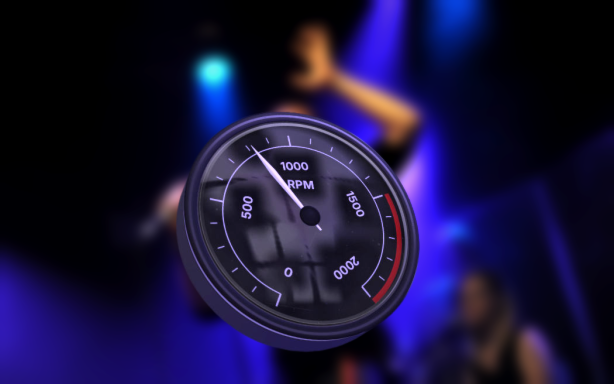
value=800 unit=rpm
